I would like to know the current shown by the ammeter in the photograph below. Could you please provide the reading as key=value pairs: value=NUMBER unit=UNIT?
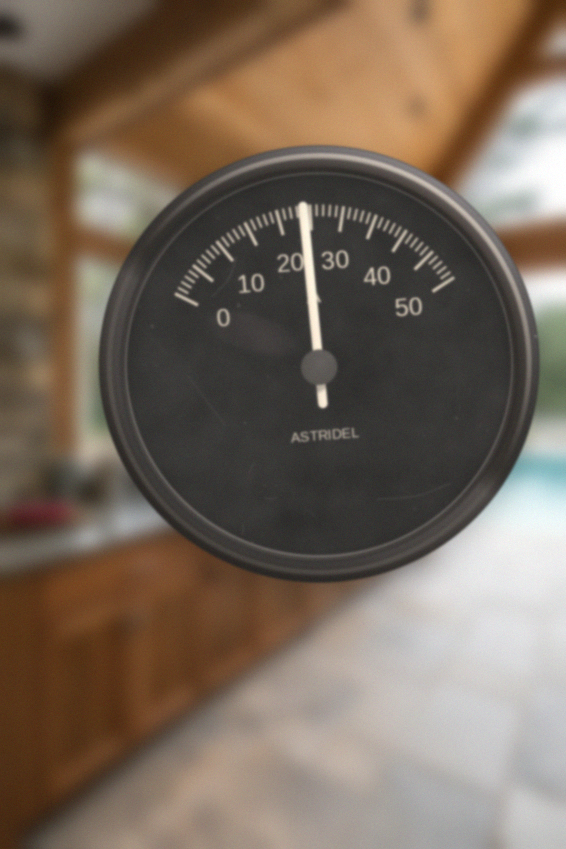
value=24 unit=A
